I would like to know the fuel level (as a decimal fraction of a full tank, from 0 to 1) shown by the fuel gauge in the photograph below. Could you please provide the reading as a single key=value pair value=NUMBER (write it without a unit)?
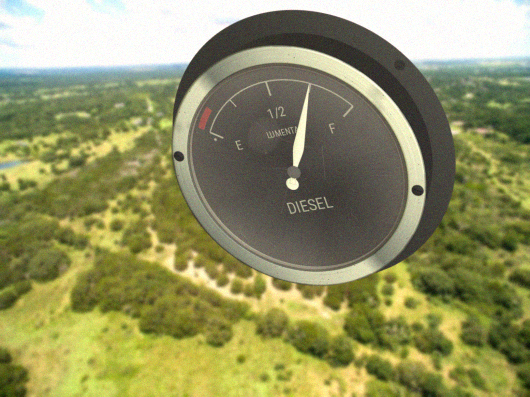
value=0.75
